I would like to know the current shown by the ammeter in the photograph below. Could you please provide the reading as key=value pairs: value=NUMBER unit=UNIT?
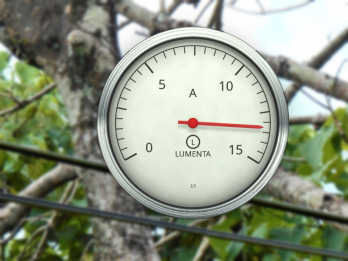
value=13.25 unit=A
